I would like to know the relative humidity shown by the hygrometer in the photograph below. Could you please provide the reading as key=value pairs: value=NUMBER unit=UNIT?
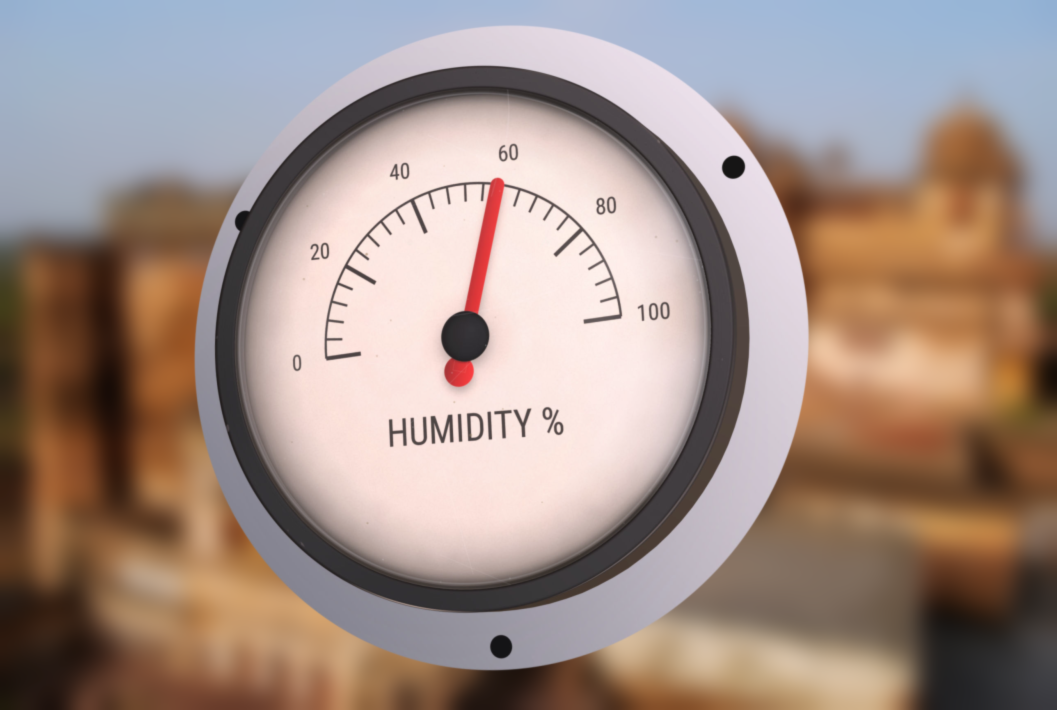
value=60 unit=%
